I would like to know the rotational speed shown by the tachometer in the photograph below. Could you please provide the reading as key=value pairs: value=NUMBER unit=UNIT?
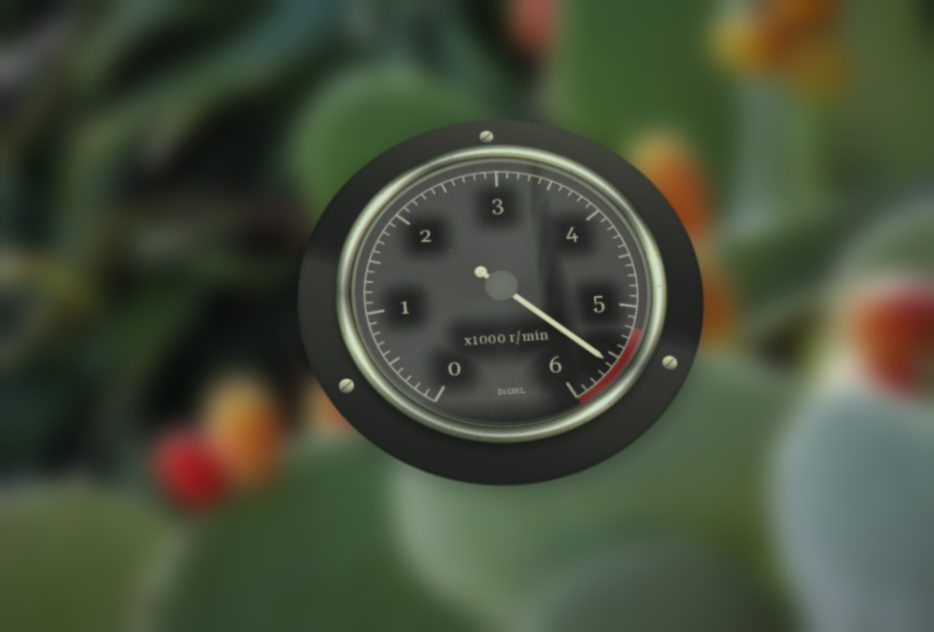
value=5600 unit=rpm
